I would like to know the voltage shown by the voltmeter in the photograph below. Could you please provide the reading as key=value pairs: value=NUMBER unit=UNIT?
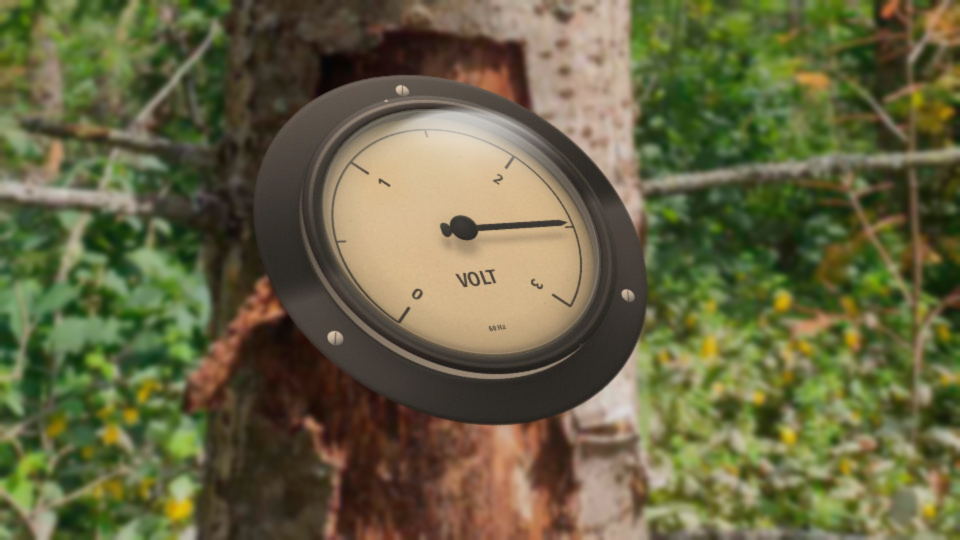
value=2.5 unit=V
